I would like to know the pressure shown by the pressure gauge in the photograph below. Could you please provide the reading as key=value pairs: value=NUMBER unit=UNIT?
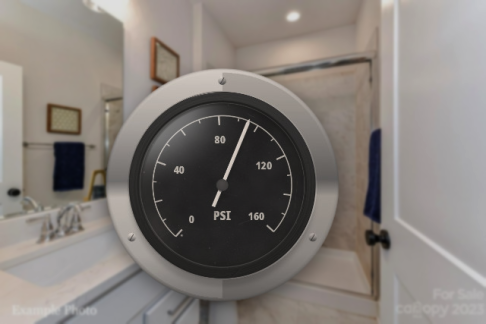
value=95 unit=psi
